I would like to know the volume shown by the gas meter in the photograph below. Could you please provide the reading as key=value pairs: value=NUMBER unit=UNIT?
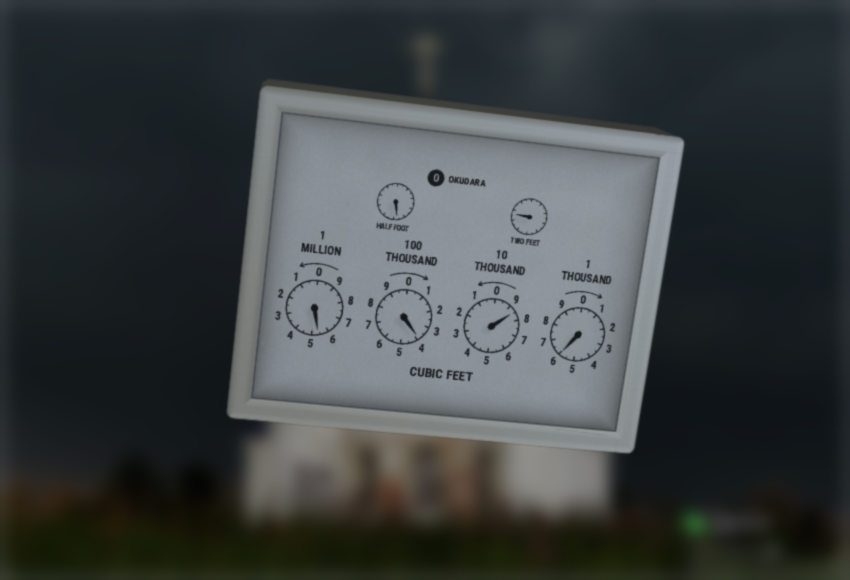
value=538600 unit=ft³
